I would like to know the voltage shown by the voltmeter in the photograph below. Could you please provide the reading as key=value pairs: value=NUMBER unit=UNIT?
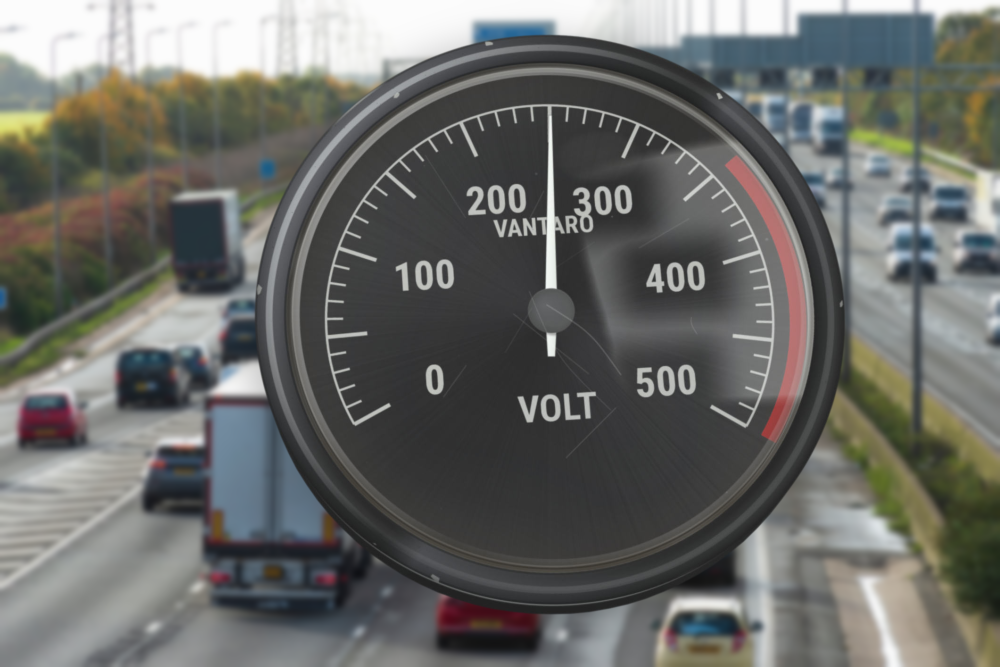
value=250 unit=V
